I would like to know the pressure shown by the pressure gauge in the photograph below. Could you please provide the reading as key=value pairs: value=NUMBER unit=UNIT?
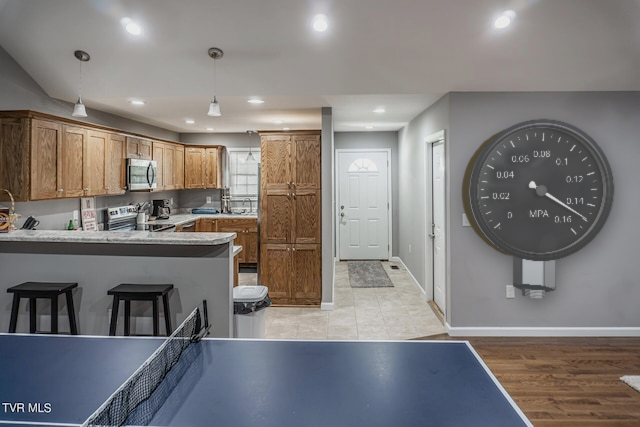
value=0.15 unit=MPa
